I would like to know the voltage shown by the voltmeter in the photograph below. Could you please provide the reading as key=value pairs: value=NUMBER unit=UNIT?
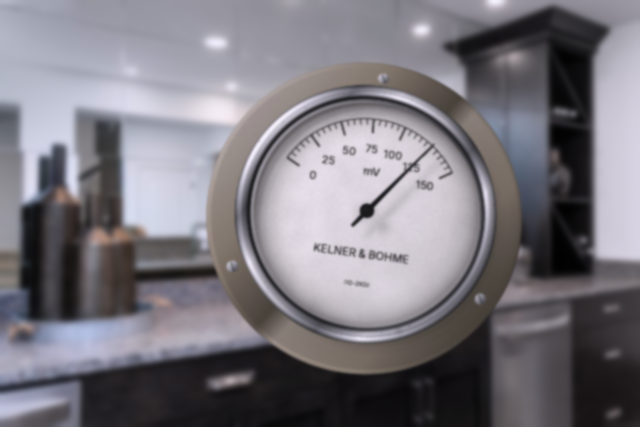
value=125 unit=mV
